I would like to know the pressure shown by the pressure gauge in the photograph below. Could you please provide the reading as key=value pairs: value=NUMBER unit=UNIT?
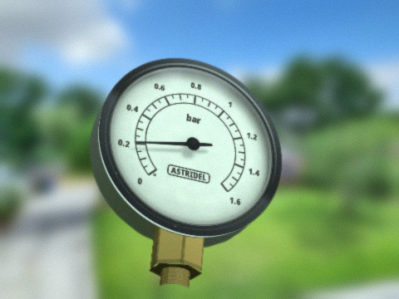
value=0.2 unit=bar
